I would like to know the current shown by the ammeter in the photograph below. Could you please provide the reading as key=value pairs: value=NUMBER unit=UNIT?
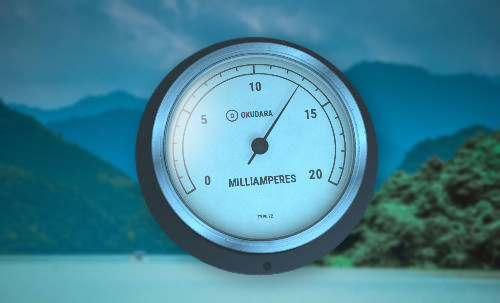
value=13 unit=mA
